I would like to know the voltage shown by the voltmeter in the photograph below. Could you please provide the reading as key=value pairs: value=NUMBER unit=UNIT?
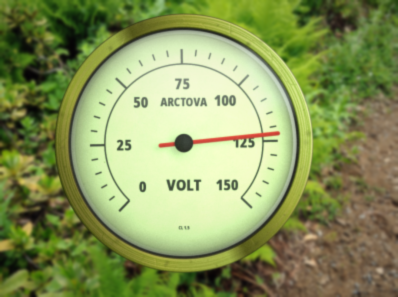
value=122.5 unit=V
